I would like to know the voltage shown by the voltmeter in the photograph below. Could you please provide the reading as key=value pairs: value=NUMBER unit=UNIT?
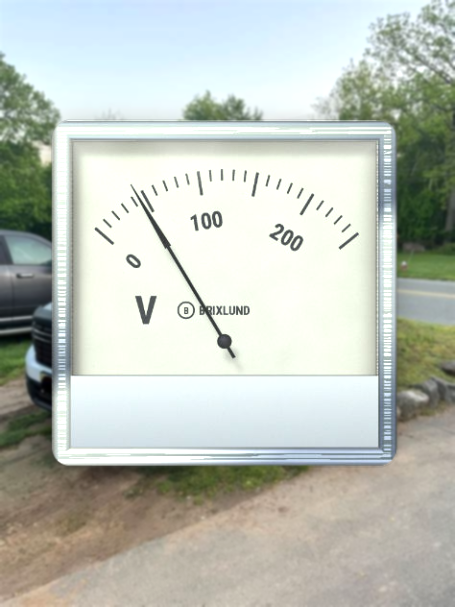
value=45 unit=V
